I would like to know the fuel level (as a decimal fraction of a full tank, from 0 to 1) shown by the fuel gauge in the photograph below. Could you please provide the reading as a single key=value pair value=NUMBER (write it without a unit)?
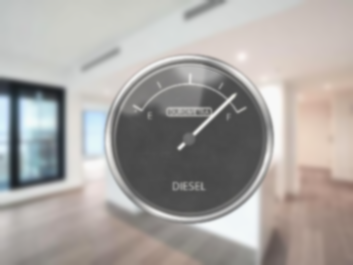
value=0.875
